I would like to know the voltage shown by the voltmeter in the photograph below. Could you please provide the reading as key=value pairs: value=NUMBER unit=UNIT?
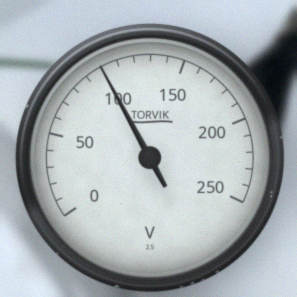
value=100 unit=V
